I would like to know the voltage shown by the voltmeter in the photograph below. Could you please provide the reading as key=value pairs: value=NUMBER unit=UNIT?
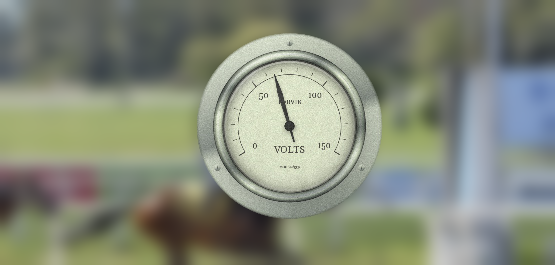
value=65 unit=V
